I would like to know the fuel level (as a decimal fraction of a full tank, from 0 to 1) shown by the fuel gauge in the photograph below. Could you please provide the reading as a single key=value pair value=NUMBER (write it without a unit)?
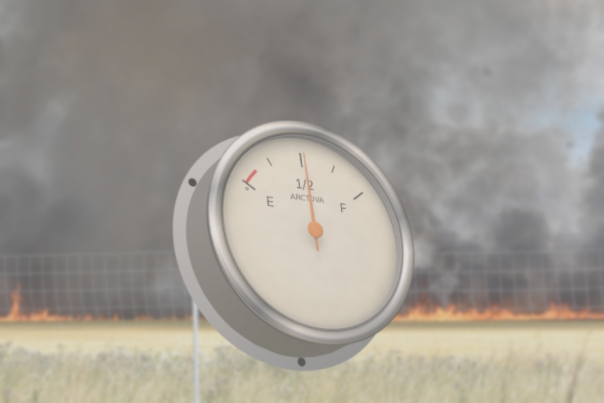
value=0.5
